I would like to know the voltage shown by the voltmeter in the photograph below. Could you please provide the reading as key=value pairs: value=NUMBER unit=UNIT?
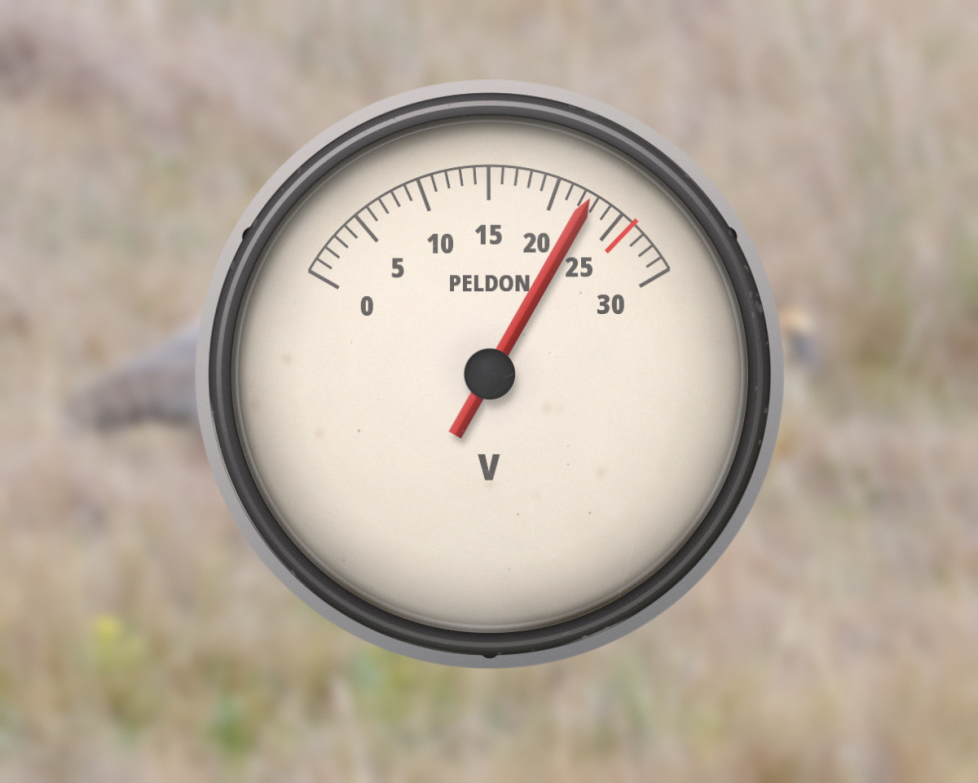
value=22.5 unit=V
